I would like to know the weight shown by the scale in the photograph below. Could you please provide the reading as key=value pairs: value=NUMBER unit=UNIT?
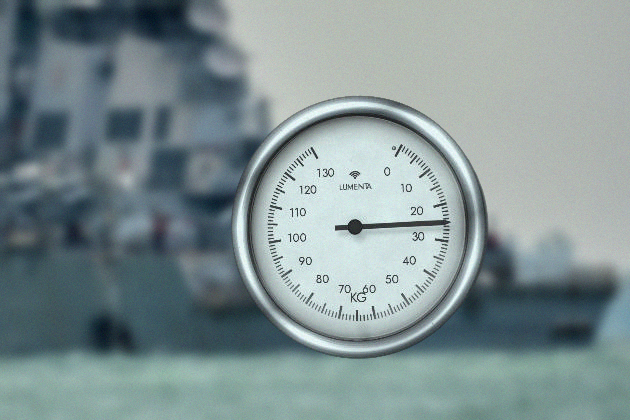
value=25 unit=kg
